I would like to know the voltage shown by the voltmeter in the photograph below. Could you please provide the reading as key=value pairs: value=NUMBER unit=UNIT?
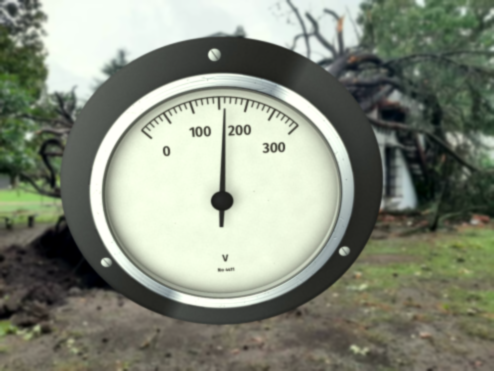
value=160 unit=V
